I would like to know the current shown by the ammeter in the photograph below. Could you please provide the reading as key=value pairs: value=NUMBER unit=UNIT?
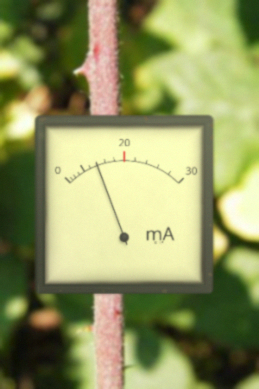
value=14 unit=mA
